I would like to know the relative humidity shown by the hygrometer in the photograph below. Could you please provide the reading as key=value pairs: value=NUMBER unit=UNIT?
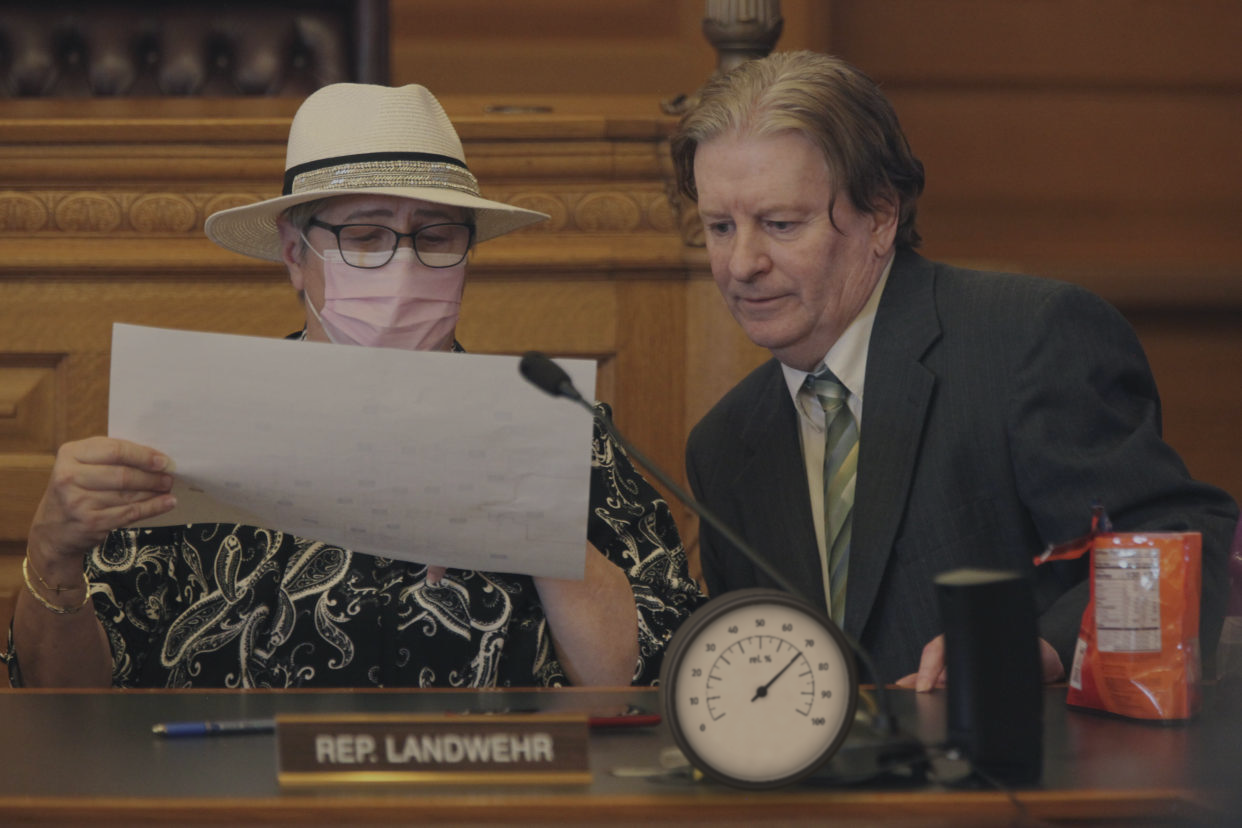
value=70 unit=%
